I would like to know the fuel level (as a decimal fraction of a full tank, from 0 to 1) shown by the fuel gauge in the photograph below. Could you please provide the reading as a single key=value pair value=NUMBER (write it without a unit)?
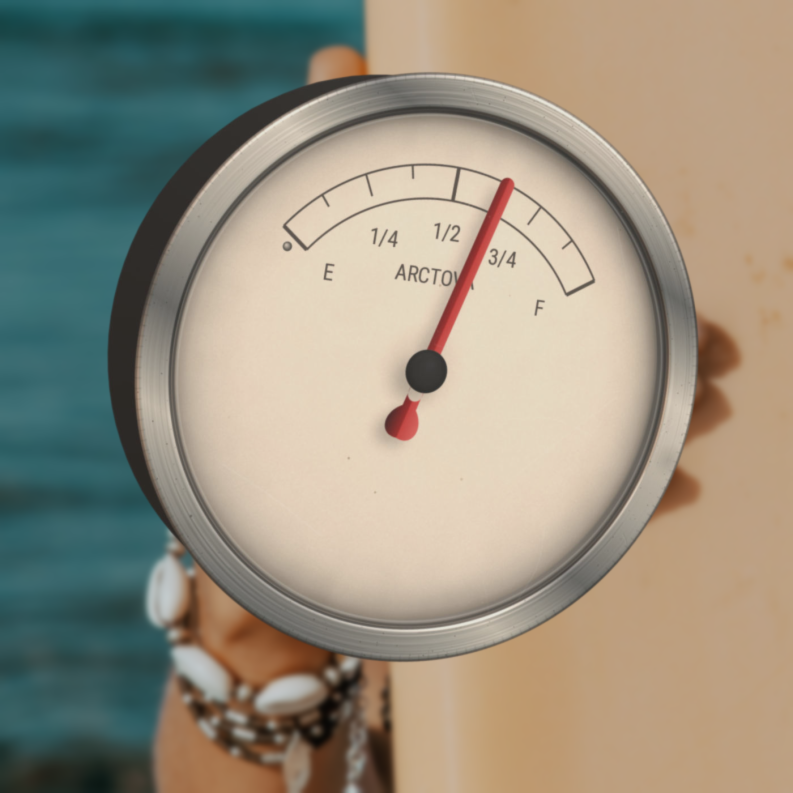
value=0.625
